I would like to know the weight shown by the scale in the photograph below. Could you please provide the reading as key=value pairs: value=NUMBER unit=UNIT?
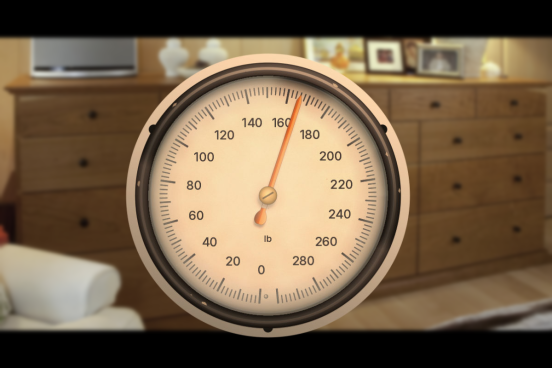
value=166 unit=lb
